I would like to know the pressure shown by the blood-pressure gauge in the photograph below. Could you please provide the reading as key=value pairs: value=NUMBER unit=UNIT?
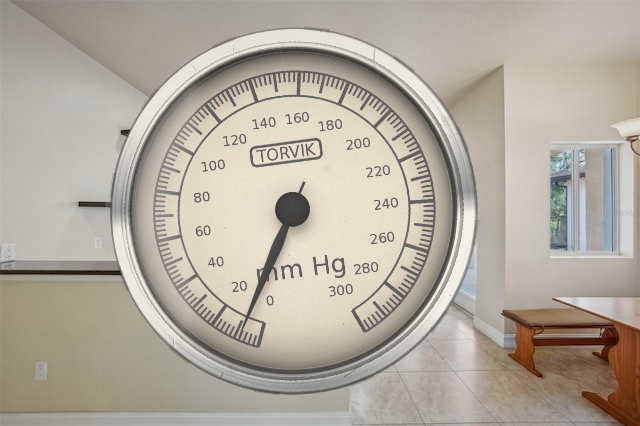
value=8 unit=mmHg
